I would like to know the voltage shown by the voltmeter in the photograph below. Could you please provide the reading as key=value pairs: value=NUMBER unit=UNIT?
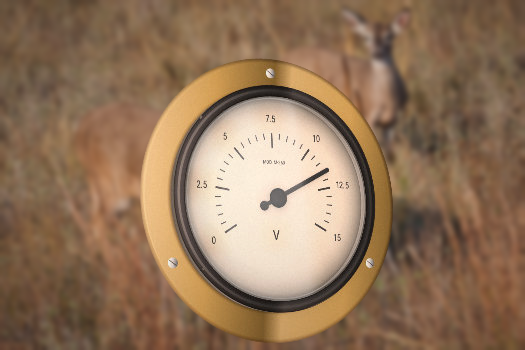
value=11.5 unit=V
